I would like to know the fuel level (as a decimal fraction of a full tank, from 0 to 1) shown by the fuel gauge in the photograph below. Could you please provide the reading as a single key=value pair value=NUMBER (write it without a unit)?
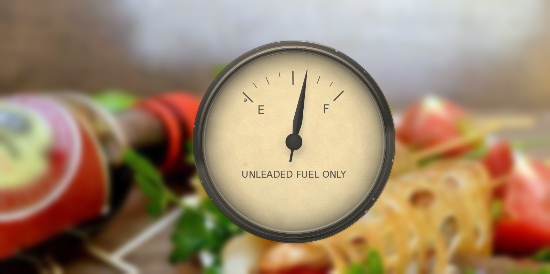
value=0.625
